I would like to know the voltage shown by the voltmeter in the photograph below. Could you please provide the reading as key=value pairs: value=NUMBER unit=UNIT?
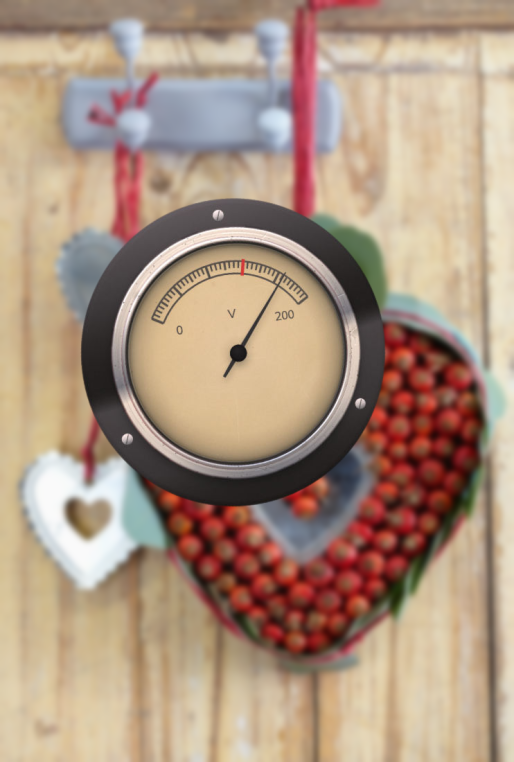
value=165 unit=V
